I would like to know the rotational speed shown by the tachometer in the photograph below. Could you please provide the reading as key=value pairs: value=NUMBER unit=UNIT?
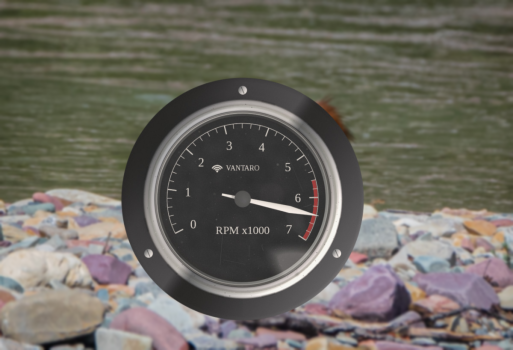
value=6400 unit=rpm
